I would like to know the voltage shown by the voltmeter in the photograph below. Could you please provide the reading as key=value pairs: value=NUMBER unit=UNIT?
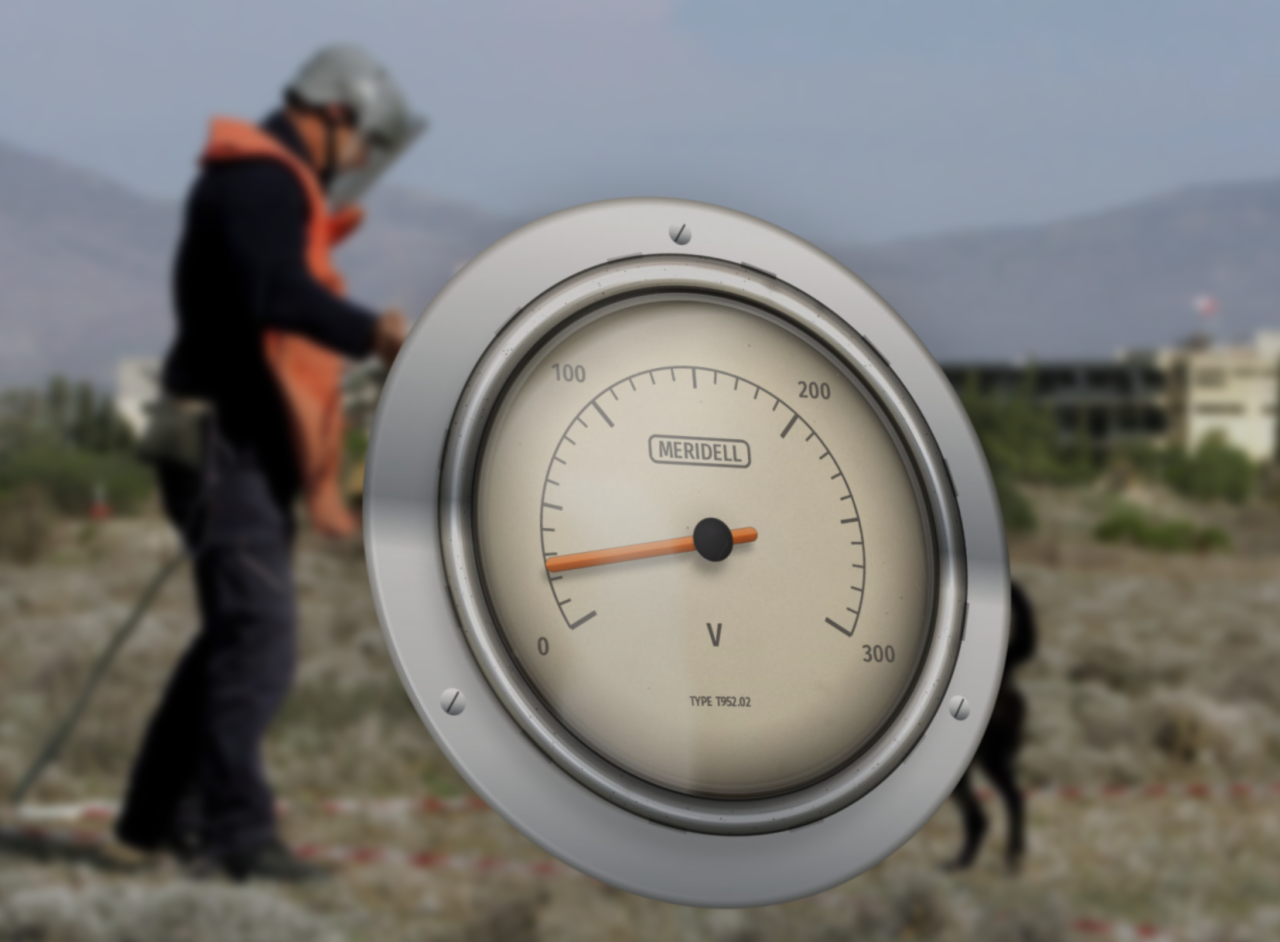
value=25 unit=V
